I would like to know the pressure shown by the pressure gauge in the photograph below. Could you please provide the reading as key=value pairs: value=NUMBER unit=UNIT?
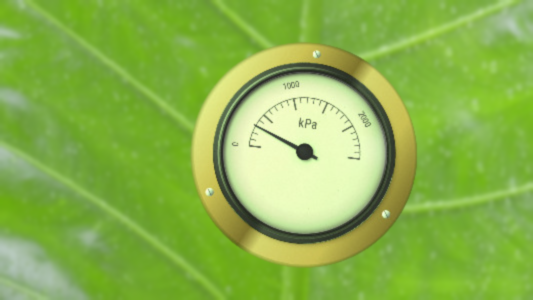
value=300 unit=kPa
